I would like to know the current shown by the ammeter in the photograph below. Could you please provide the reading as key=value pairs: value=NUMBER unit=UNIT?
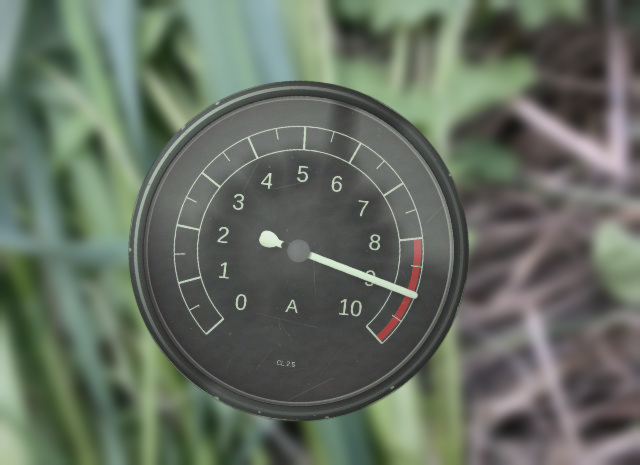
value=9 unit=A
